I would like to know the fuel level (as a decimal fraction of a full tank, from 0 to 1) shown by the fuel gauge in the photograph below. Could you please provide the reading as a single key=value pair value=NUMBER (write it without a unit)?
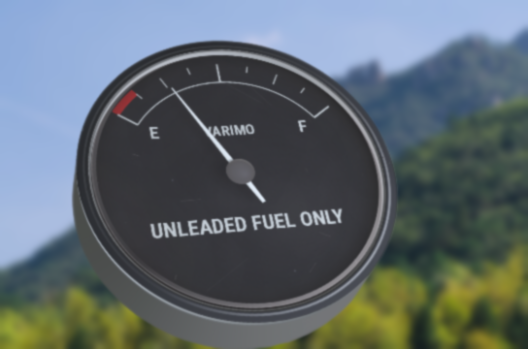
value=0.25
